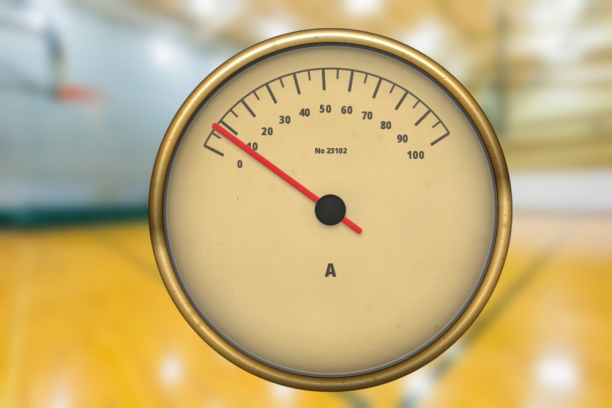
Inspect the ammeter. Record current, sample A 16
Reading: A 7.5
